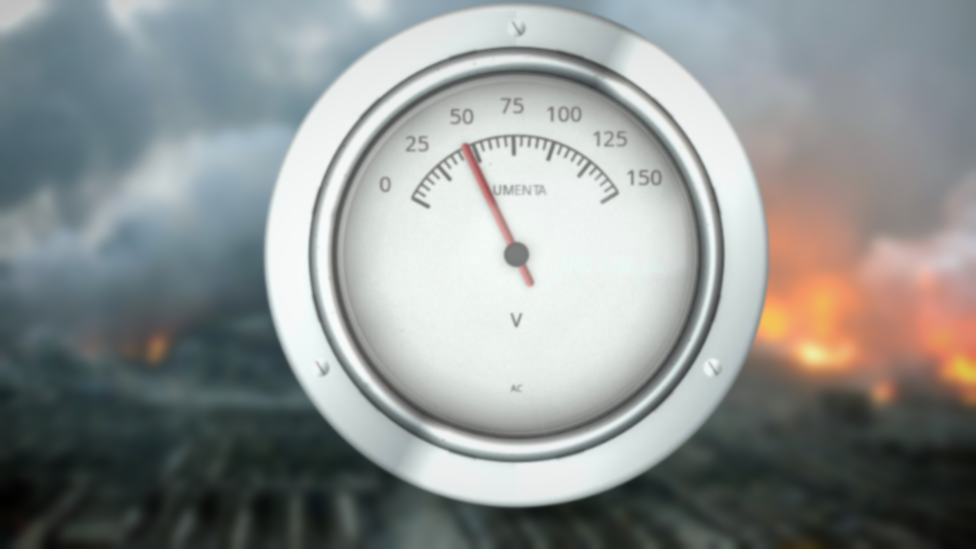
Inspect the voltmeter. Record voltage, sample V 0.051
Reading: V 45
